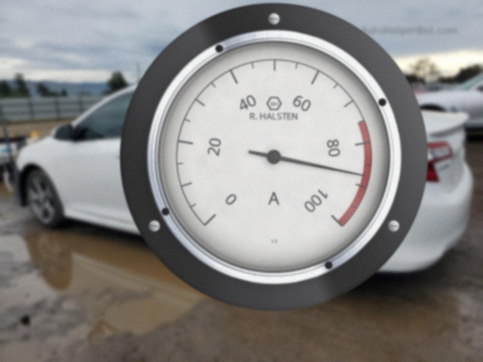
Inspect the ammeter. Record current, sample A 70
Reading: A 87.5
